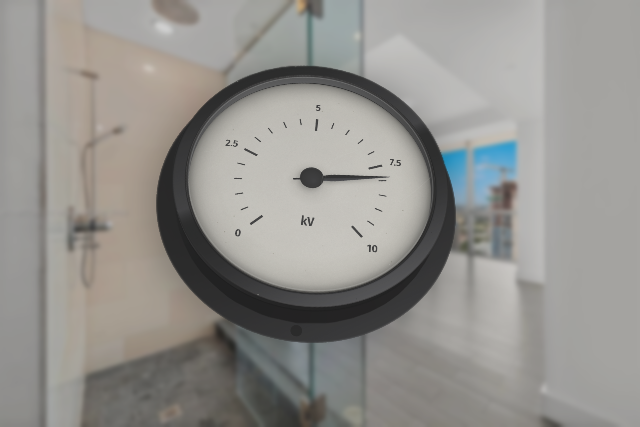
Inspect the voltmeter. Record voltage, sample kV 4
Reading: kV 8
